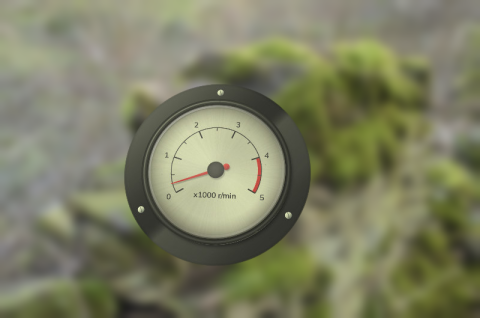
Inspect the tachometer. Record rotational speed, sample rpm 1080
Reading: rpm 250
